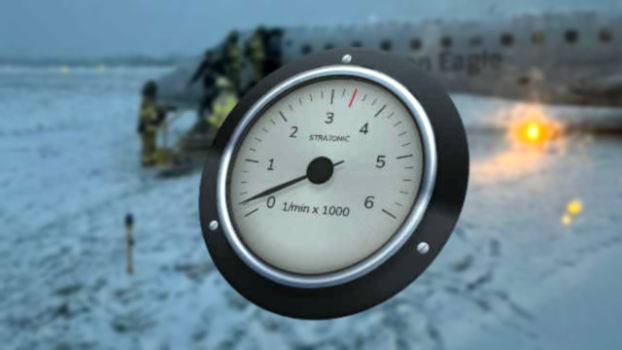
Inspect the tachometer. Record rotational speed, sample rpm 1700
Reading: rpm 200
